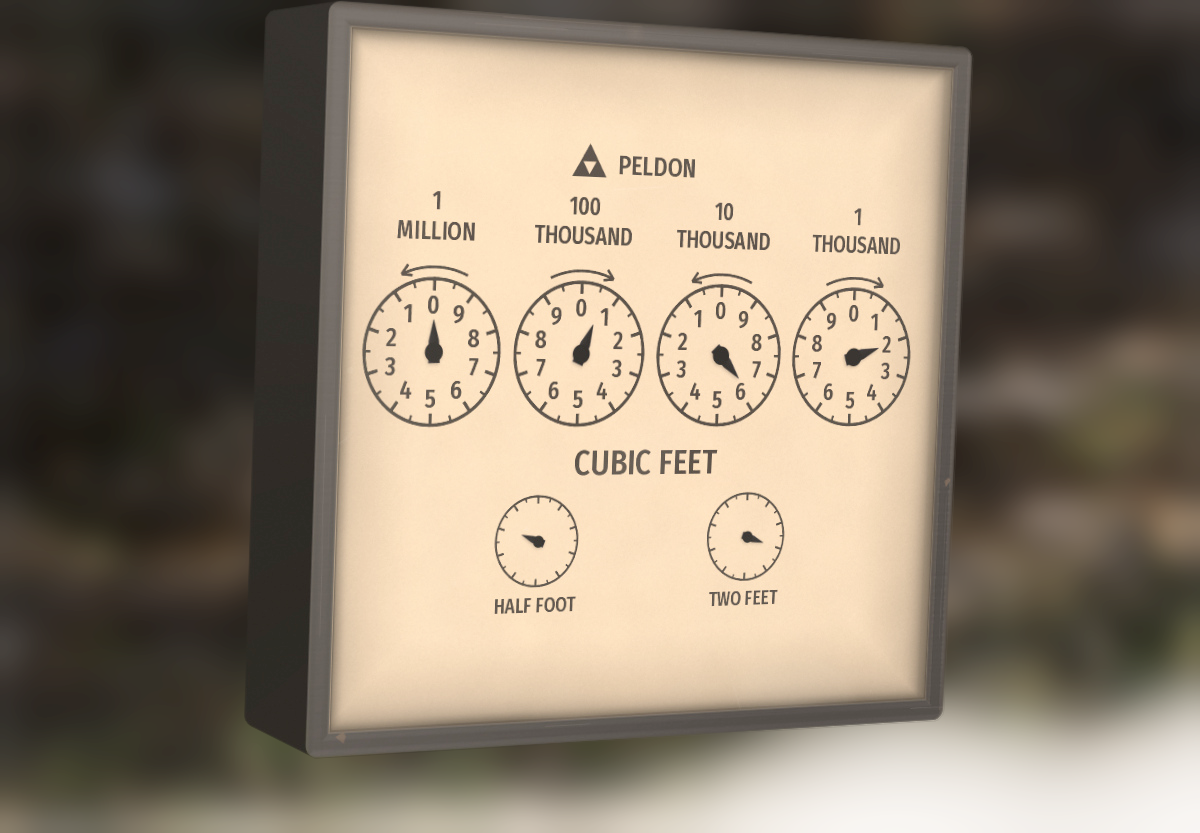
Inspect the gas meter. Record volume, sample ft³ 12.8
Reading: ft³ 6200
